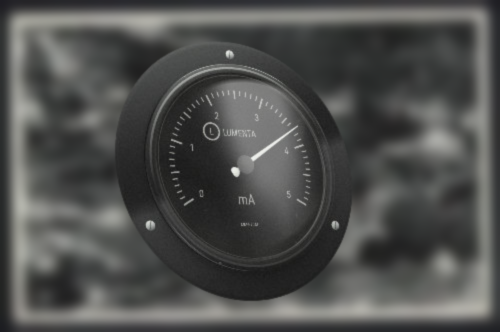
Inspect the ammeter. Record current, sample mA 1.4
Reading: mA 3.7
